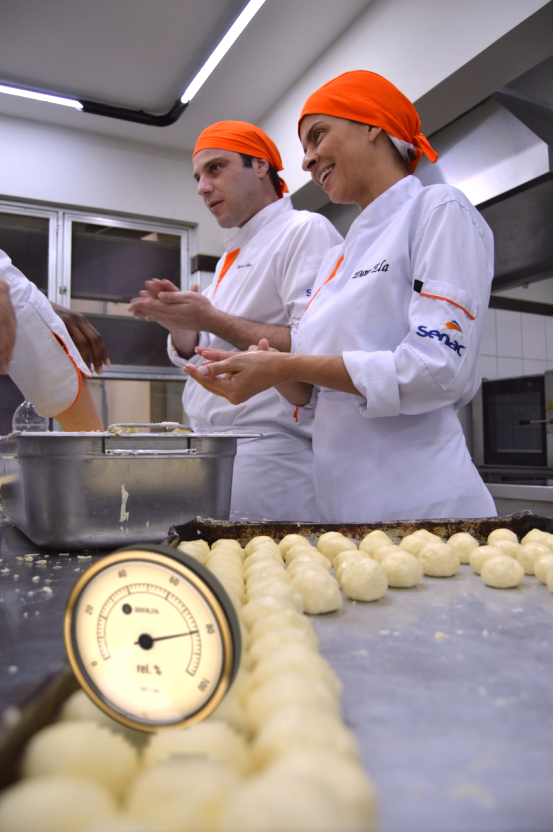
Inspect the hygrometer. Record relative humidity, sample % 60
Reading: % 80
